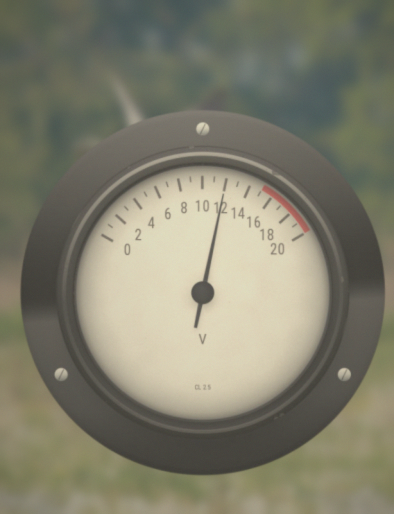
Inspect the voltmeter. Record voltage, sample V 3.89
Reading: V 12
